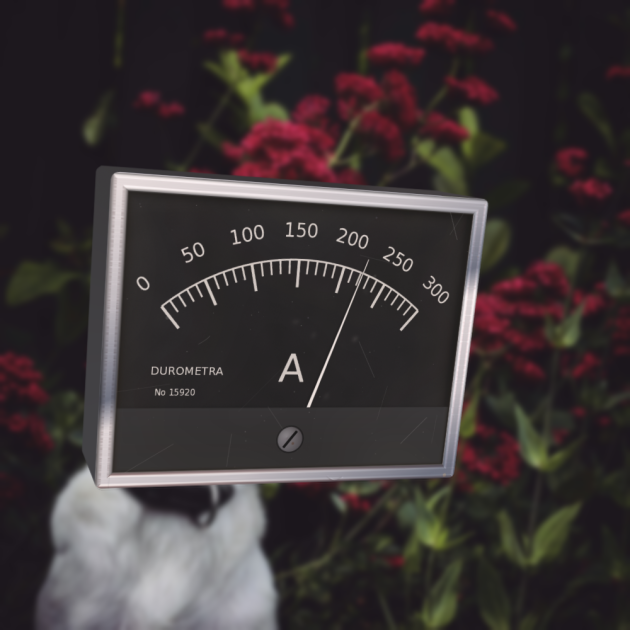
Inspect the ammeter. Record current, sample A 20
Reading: A 220
